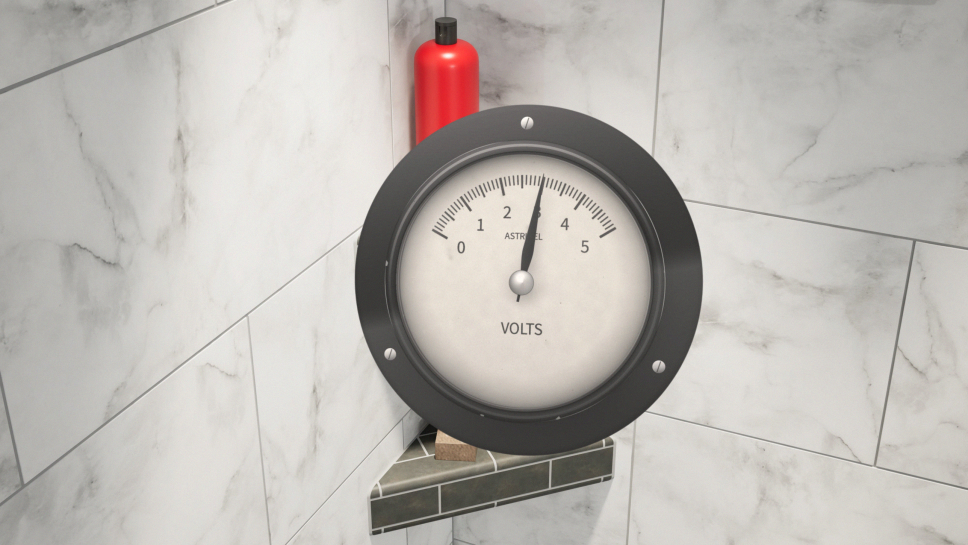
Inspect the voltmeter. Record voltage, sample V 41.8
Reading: V 3
